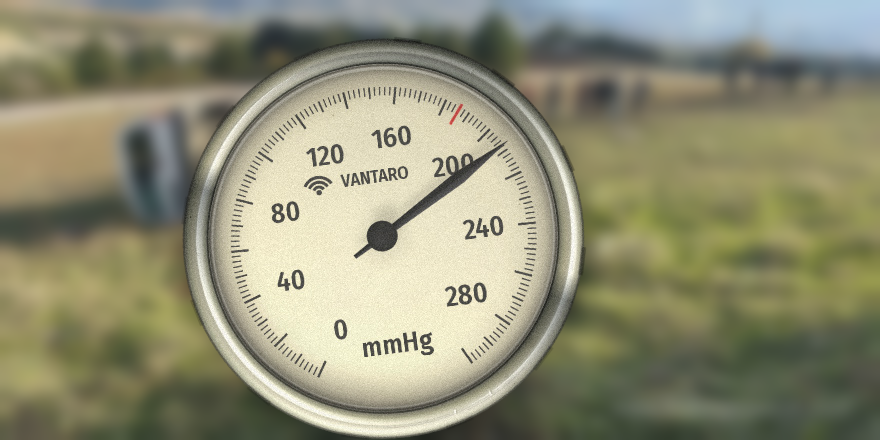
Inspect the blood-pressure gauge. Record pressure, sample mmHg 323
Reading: mmHg 208
